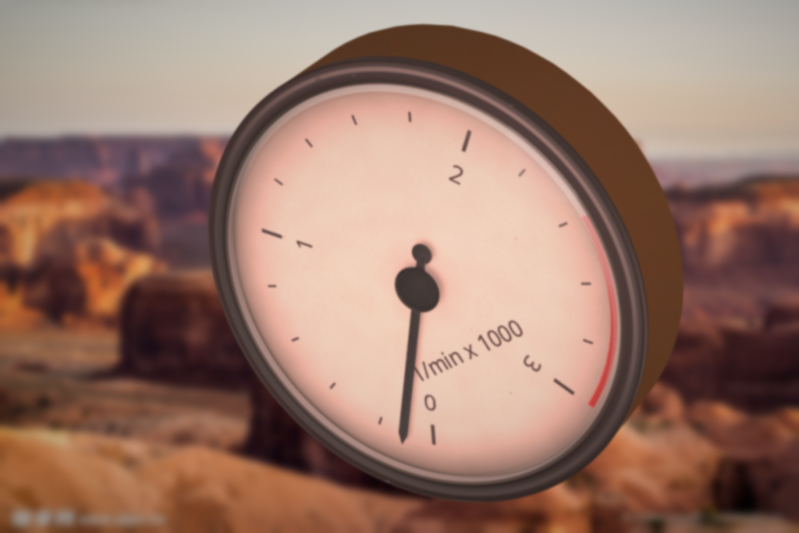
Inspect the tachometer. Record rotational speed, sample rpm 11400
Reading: rpm 100
